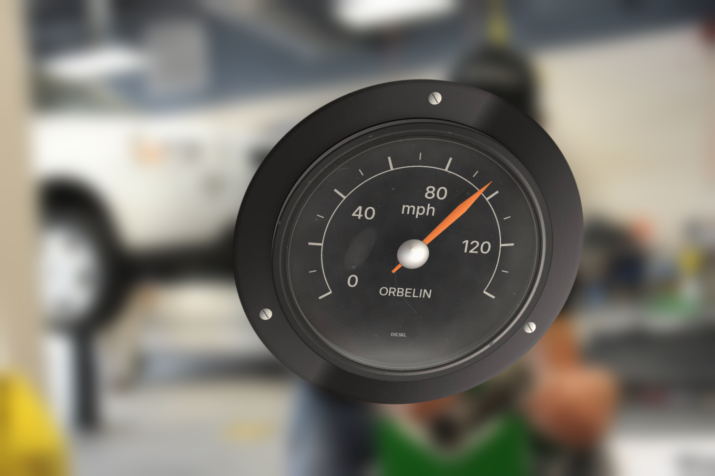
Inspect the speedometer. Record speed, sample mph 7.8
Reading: mph 95
